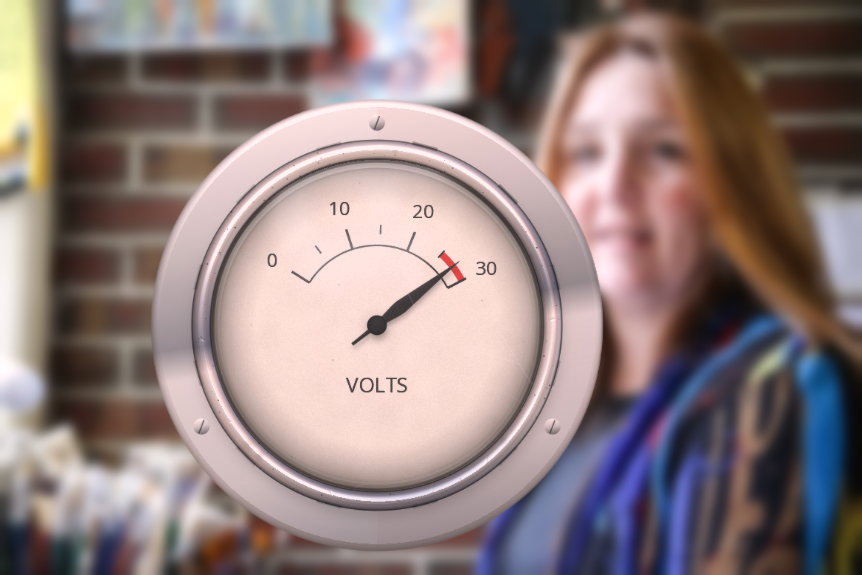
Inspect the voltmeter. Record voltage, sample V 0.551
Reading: V 27.5
